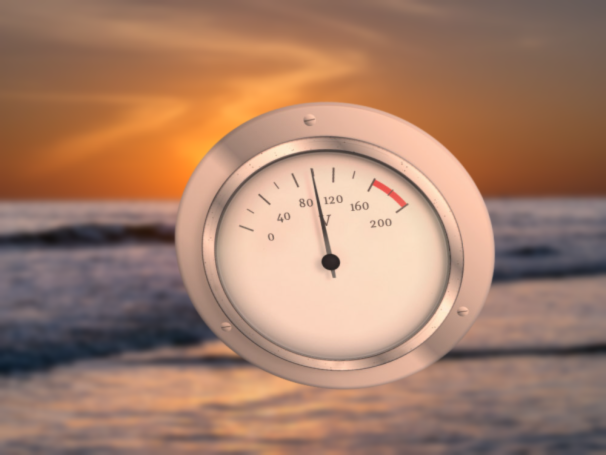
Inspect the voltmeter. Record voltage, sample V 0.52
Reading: V 100
